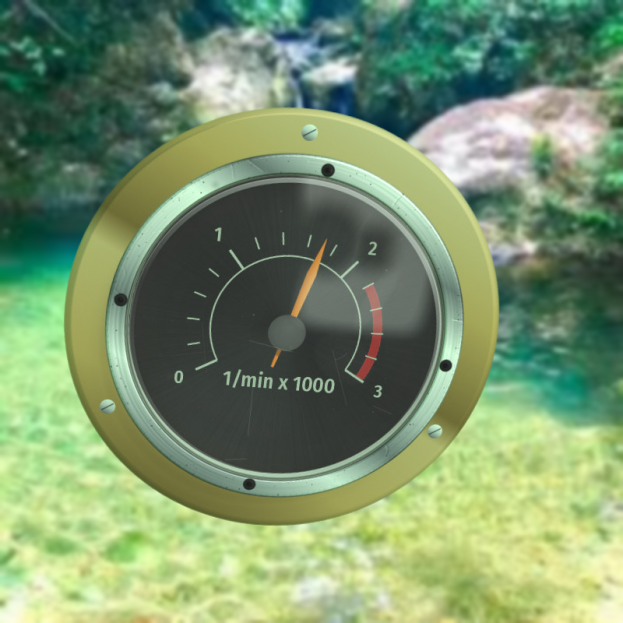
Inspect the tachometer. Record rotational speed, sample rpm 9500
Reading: rpm 1700
